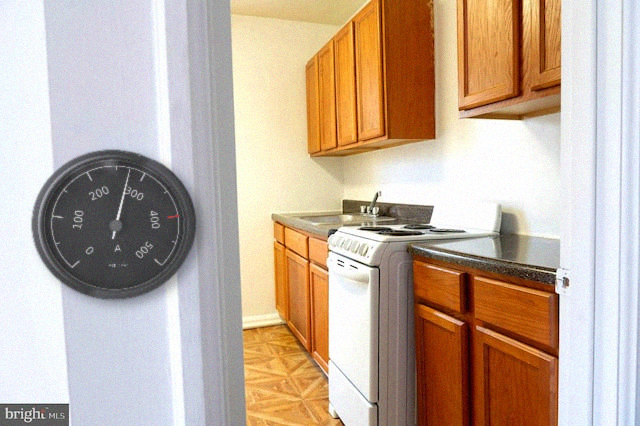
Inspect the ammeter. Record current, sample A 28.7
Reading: A 275
